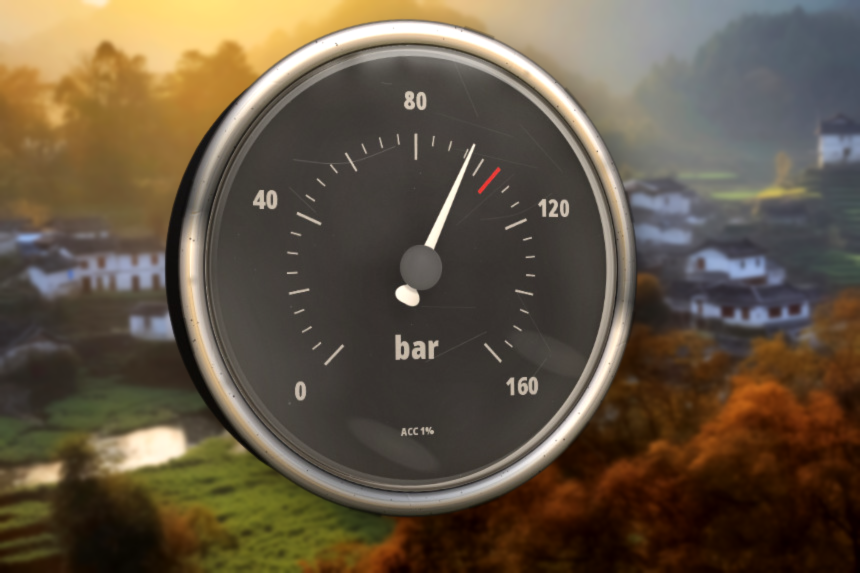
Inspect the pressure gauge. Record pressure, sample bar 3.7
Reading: bar 95
